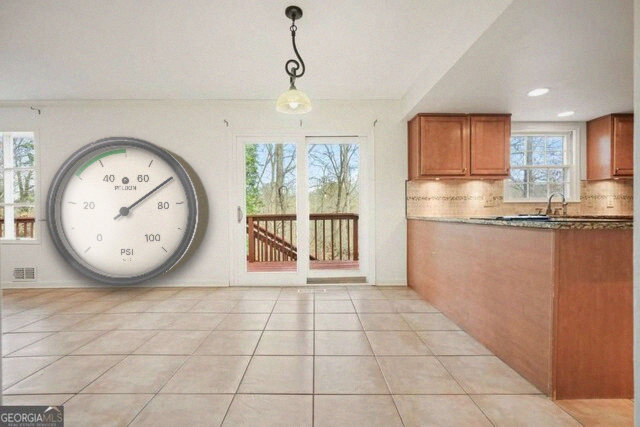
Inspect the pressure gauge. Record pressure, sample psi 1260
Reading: psi 70
